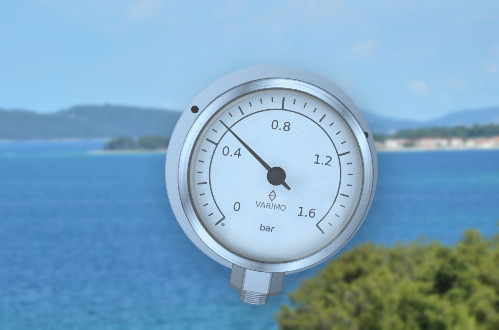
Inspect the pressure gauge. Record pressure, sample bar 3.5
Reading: bar 0.5
